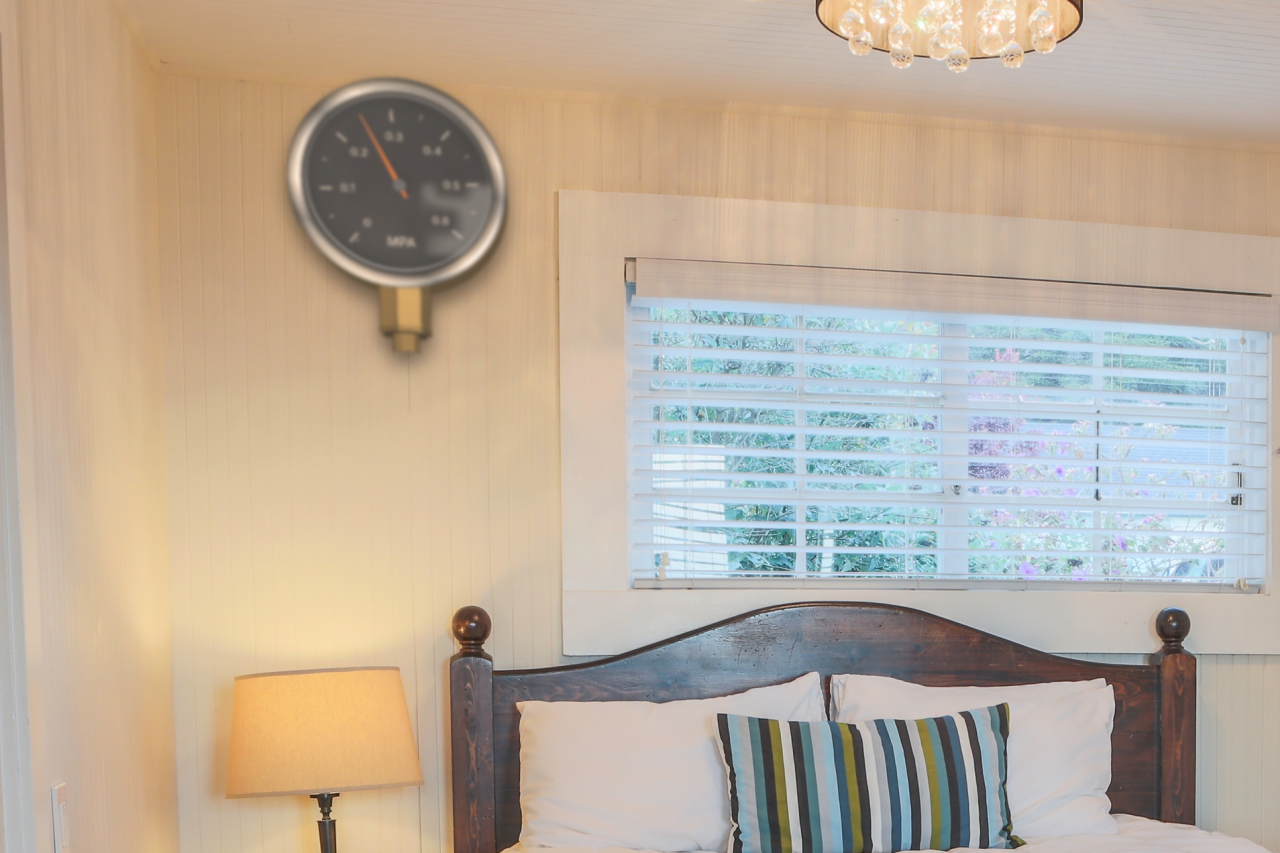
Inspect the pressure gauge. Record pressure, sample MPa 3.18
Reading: MPa 0.25
